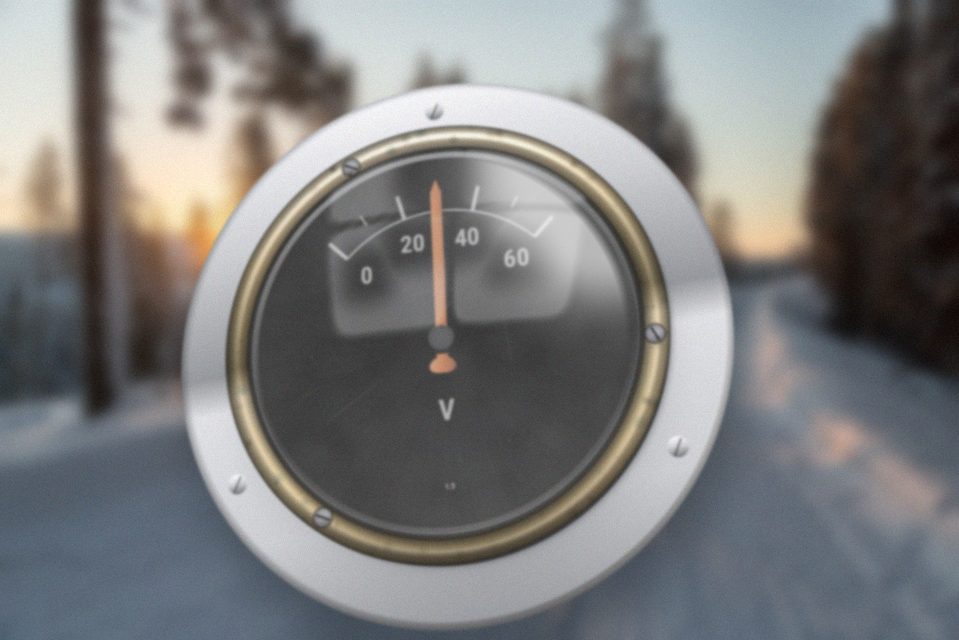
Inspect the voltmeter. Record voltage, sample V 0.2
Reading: V 30
